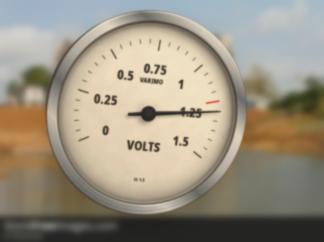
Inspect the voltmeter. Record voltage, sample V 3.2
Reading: V 1.25
